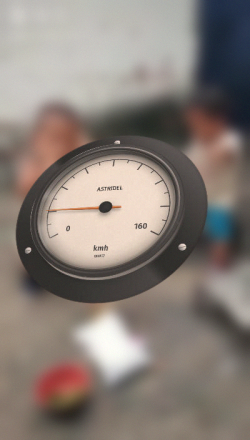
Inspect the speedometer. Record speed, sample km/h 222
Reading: km/h 20
